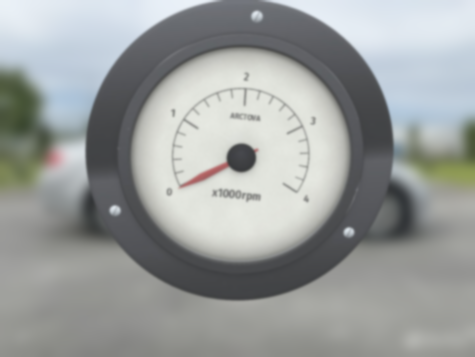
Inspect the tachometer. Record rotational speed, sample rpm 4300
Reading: rpm 0
